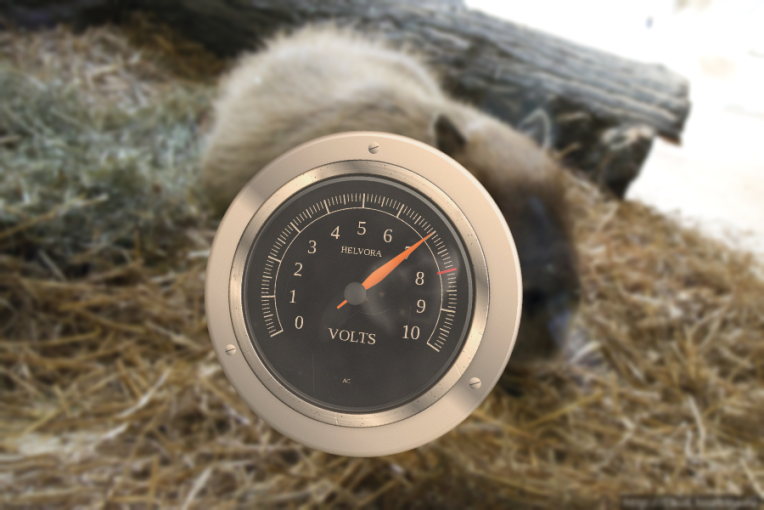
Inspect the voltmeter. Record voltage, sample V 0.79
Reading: V 7
